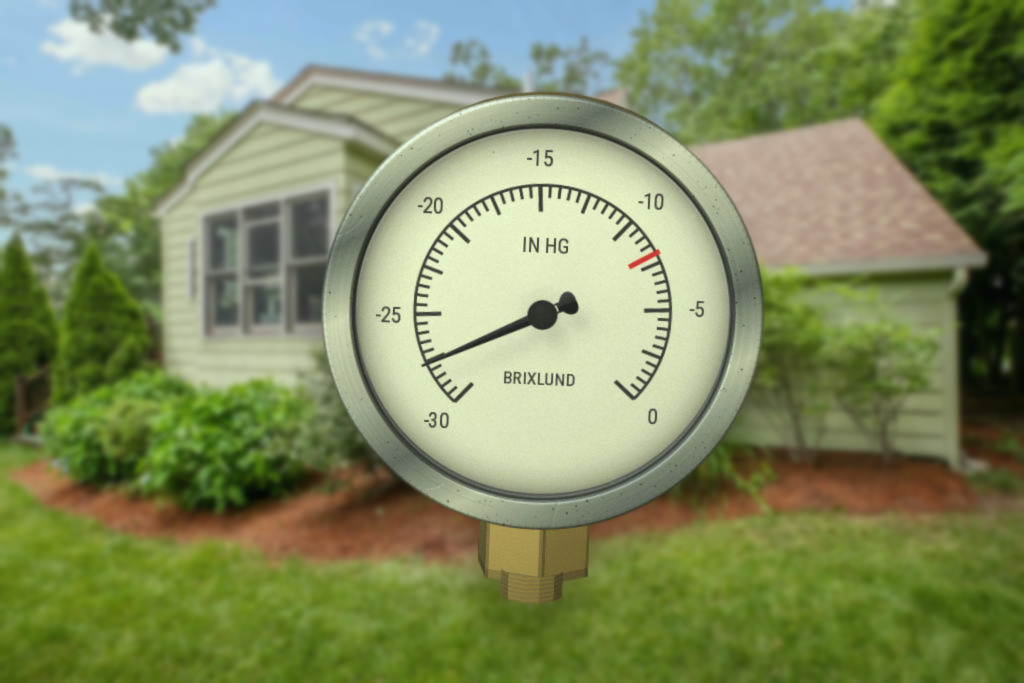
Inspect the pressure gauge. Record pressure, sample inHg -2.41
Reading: inHg -27.5
